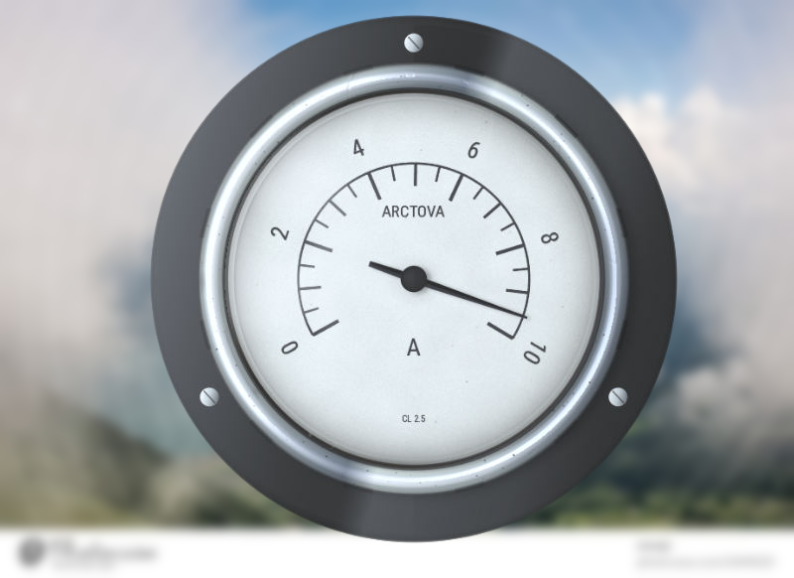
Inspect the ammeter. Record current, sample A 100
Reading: A 9.5
